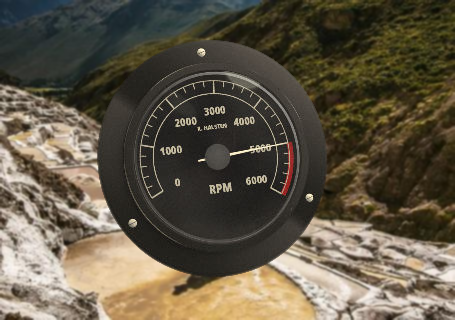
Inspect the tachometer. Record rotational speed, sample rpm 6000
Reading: rpm 5000
